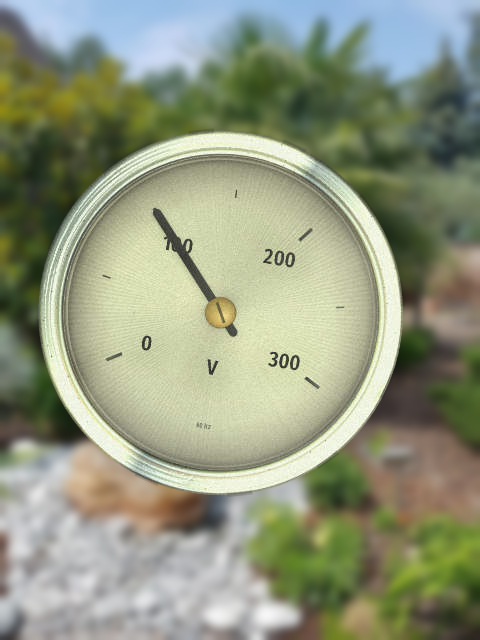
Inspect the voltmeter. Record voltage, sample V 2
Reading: V 100
